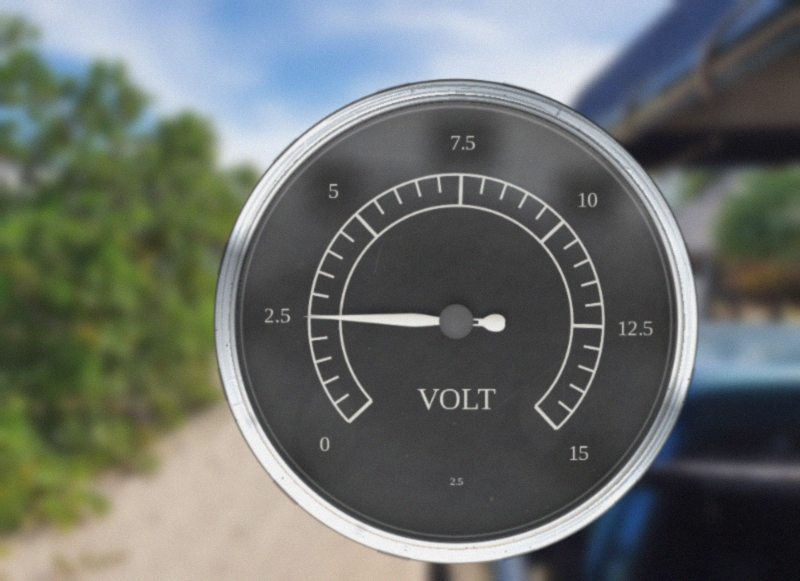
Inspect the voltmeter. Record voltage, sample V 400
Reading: V 2.5
